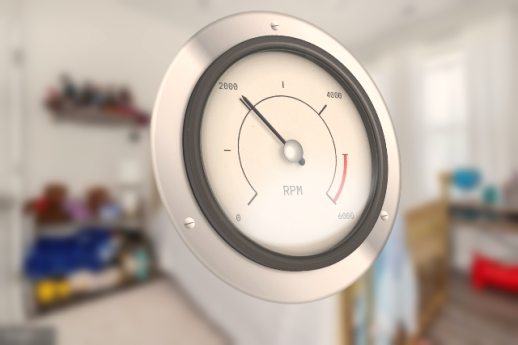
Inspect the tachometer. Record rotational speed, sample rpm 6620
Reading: rpm 2000
